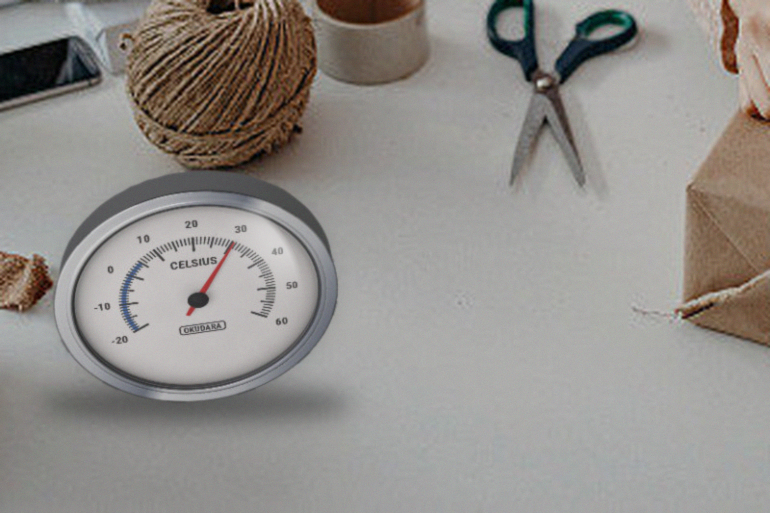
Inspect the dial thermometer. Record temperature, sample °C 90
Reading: °C 30
